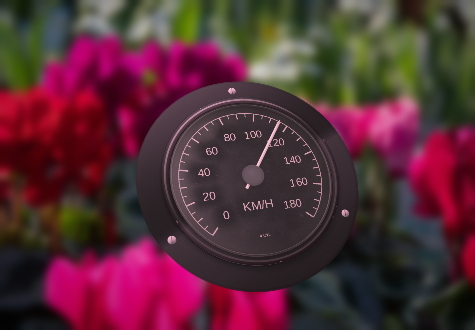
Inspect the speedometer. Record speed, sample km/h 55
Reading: km/h 115
